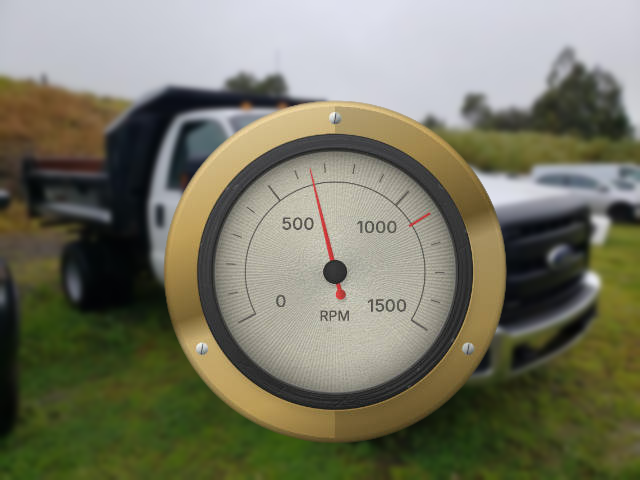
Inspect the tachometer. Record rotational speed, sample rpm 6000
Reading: rpm 650
